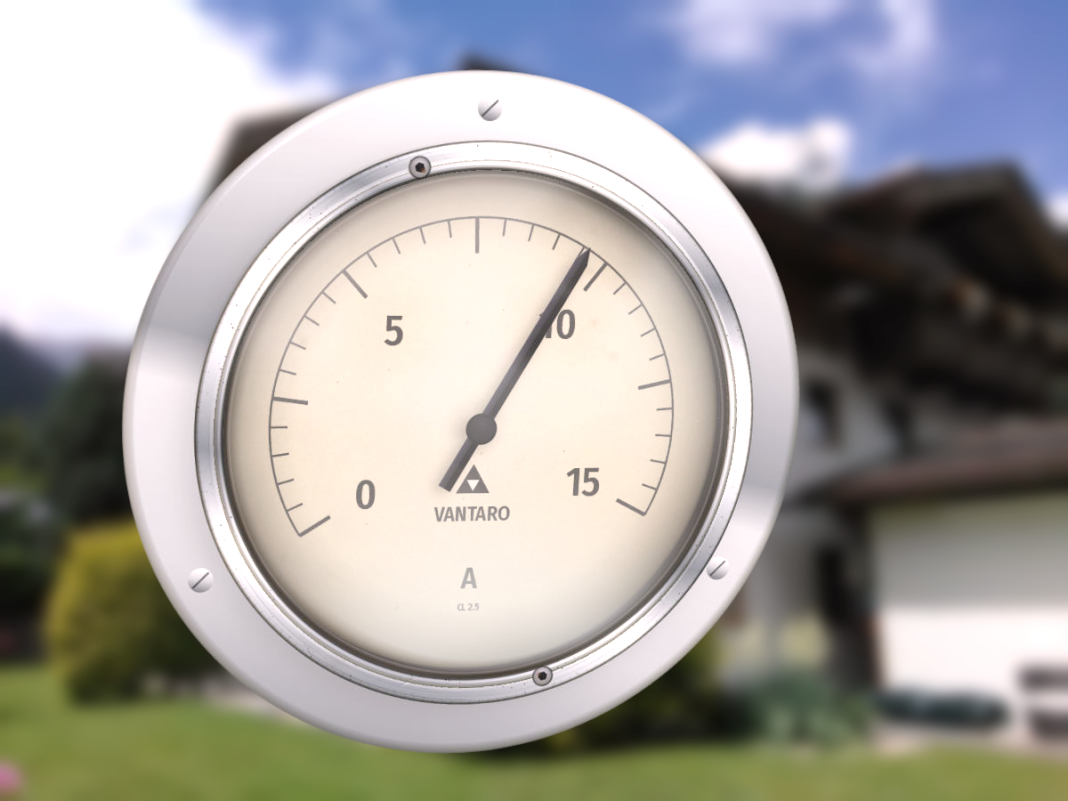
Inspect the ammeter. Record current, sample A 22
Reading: A 9.5
